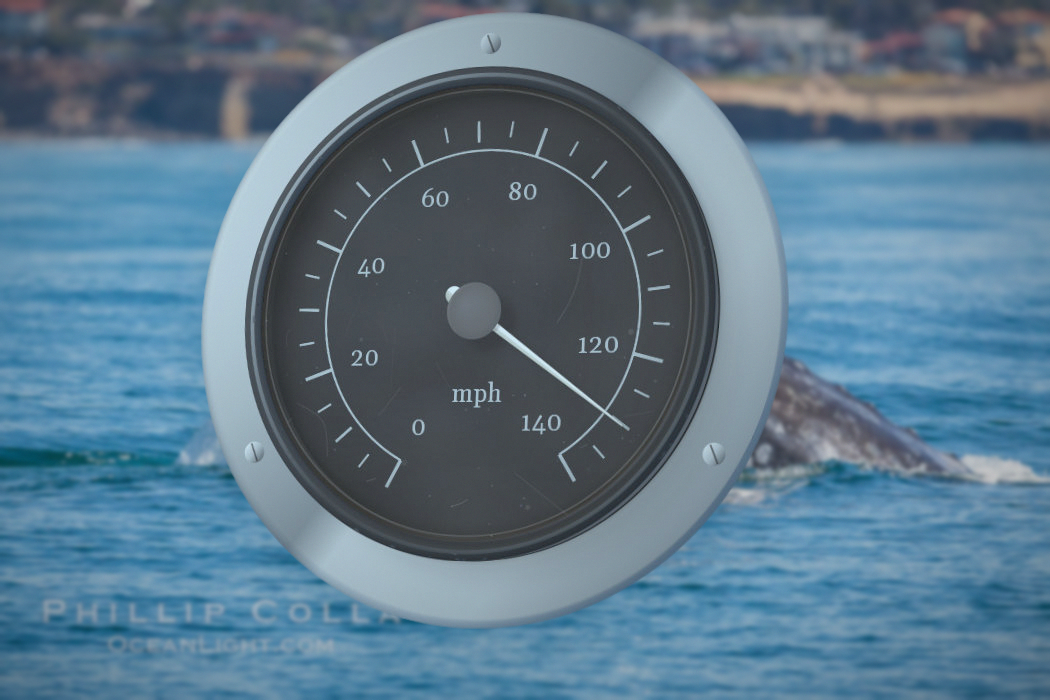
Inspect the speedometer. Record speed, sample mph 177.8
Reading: mph 130
